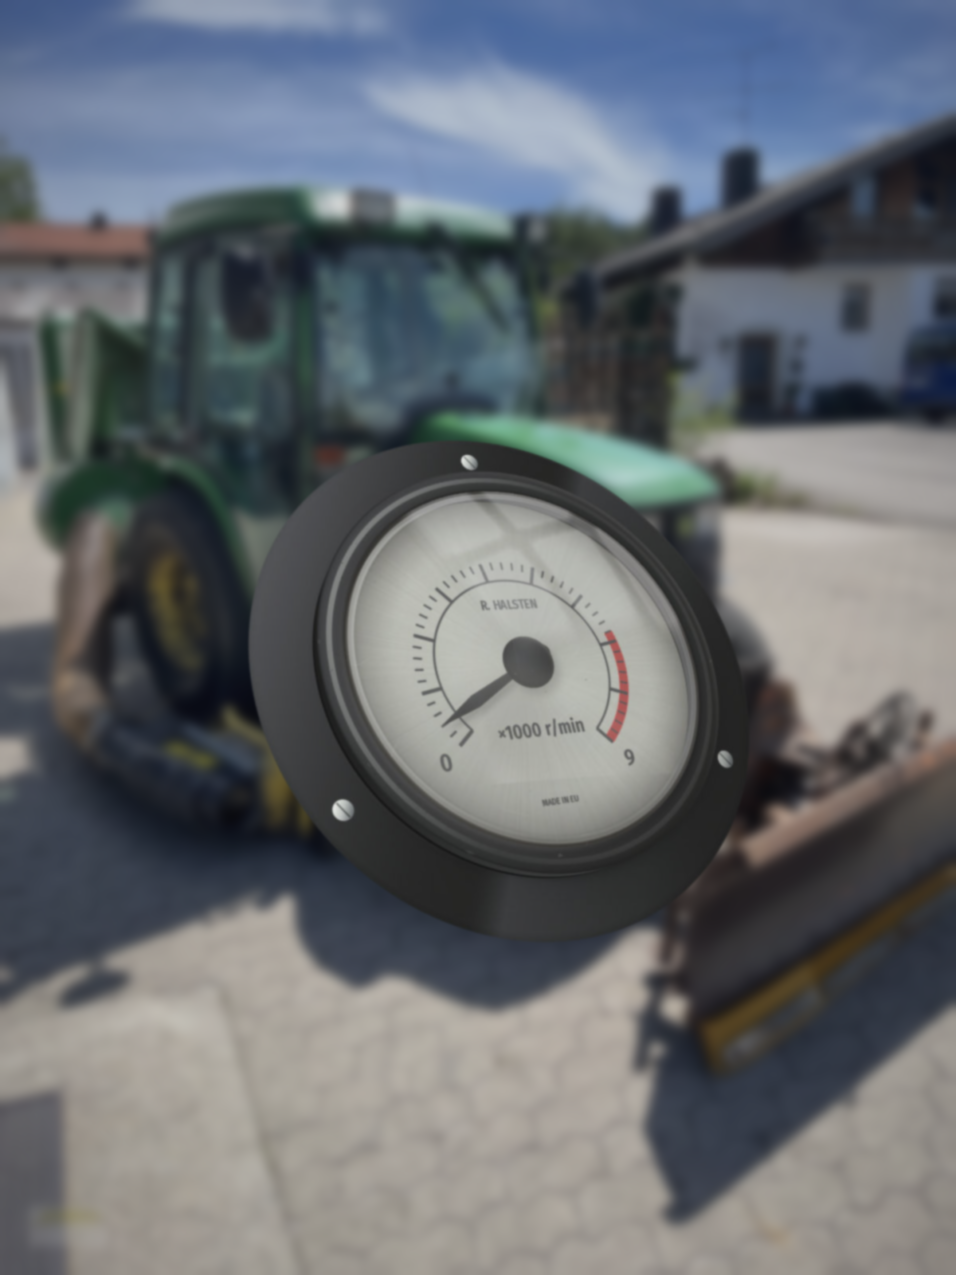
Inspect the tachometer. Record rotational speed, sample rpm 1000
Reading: rpm 400
